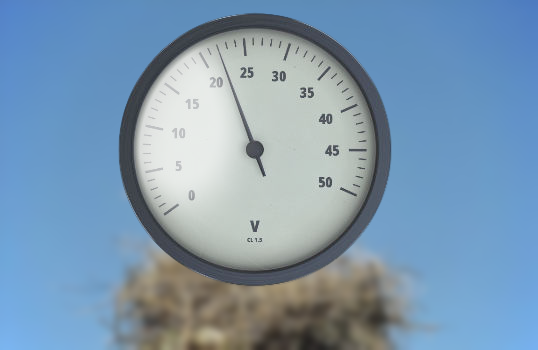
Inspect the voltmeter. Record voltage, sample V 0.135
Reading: V 22
